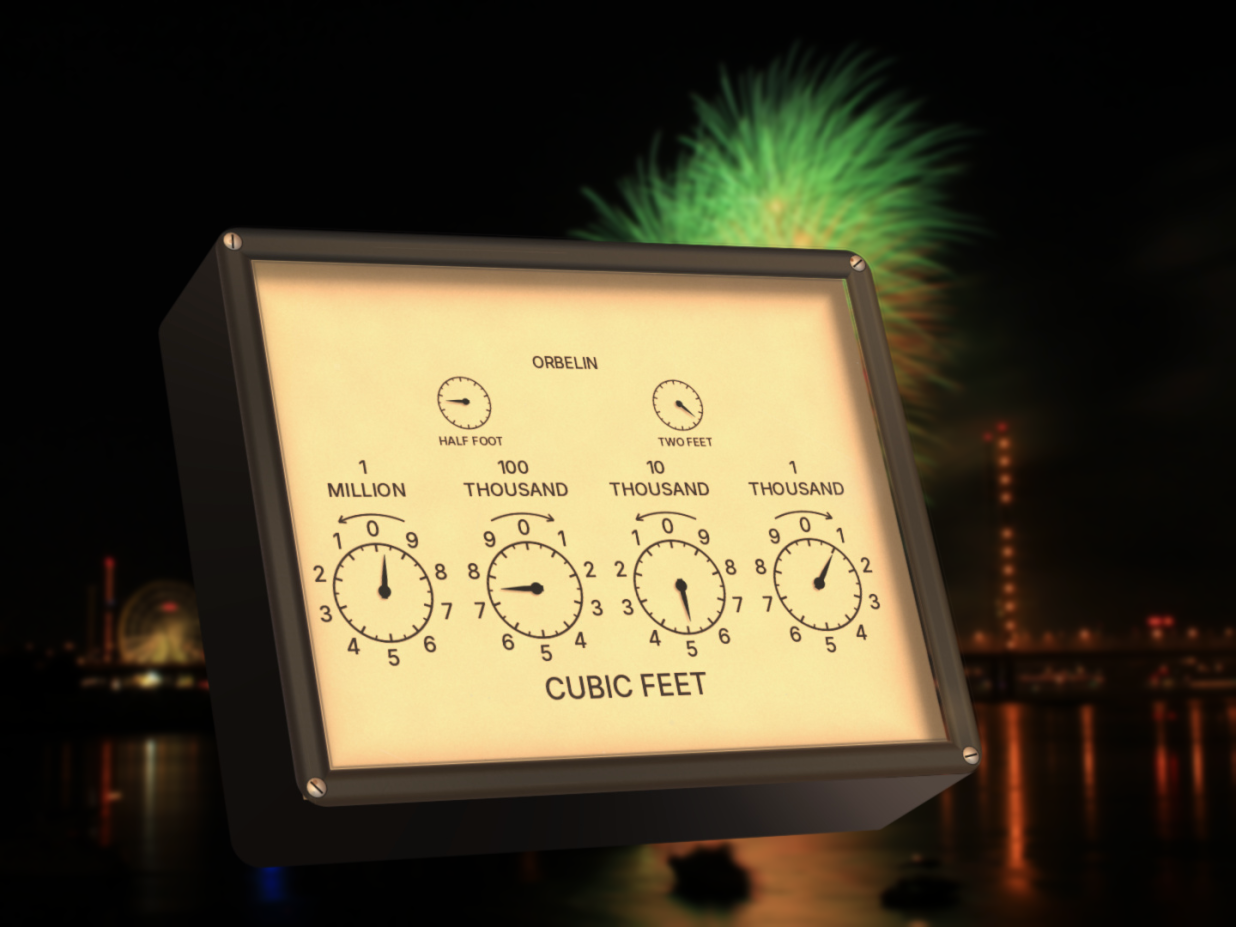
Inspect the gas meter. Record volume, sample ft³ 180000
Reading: ft³ 975100
